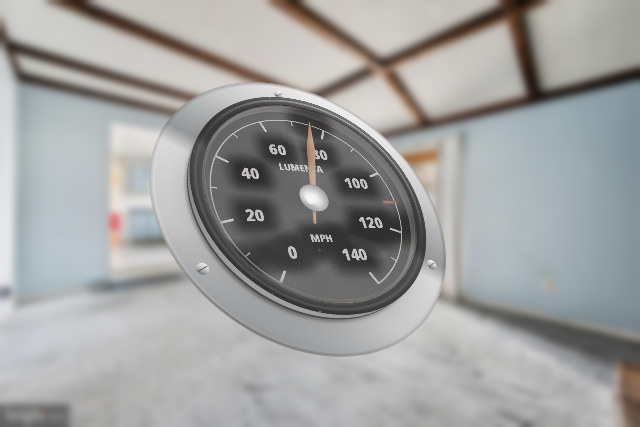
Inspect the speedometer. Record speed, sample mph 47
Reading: mph 75
